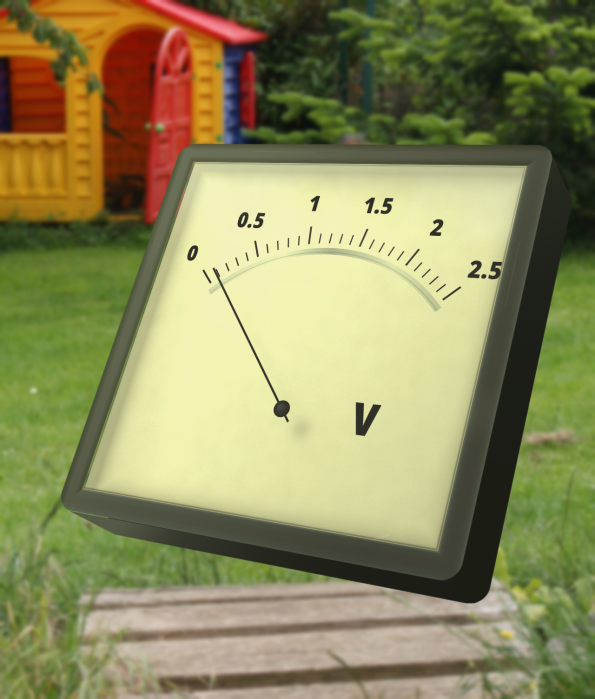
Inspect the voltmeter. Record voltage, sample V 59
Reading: V 0.1
